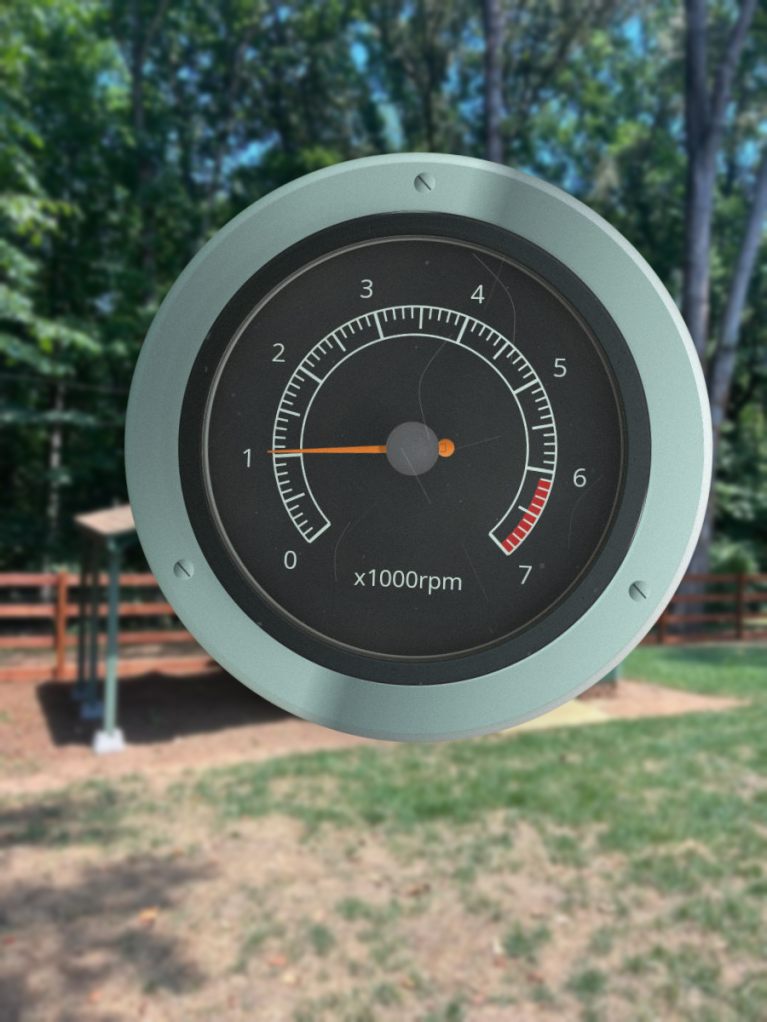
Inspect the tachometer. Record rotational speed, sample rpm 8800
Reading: rpm 1050
